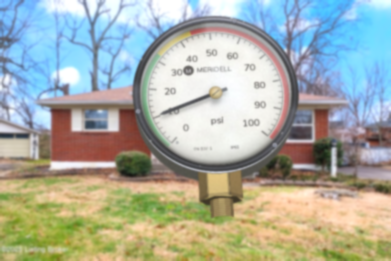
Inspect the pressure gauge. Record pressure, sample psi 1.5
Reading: psi 10
